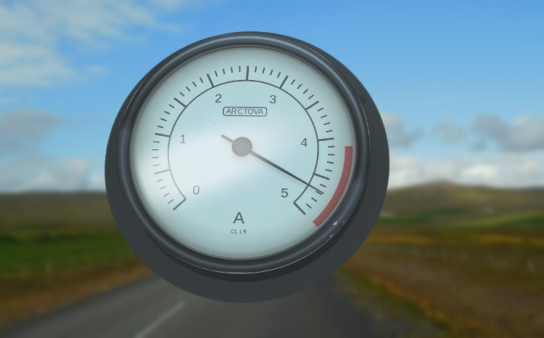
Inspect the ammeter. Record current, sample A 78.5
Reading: A 4.7
